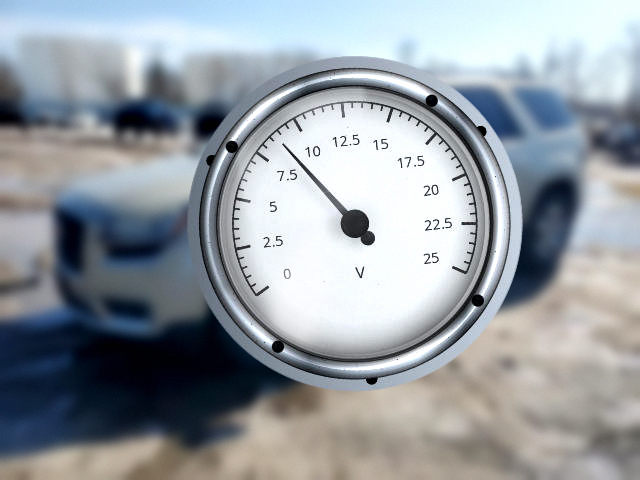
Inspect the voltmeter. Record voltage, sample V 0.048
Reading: V 8.75
